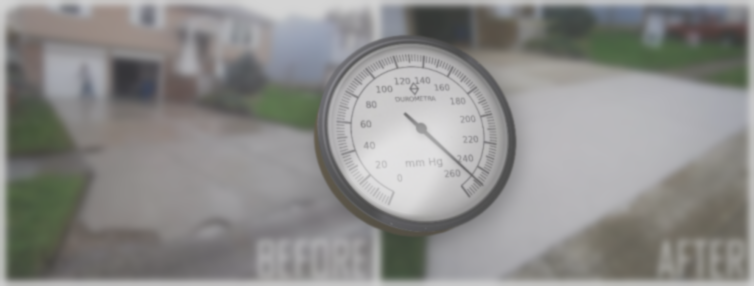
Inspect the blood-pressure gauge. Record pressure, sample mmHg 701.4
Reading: mmHg 250
